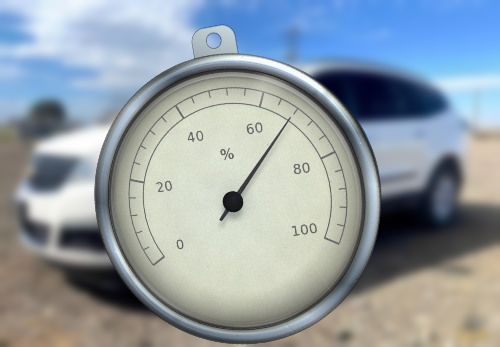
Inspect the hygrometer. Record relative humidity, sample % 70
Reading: % 68
